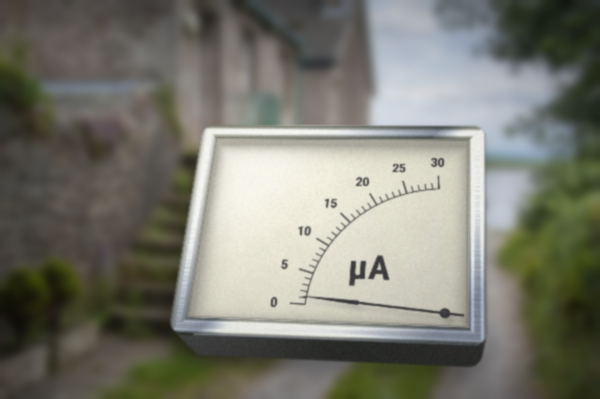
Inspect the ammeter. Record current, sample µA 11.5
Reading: µA 1
